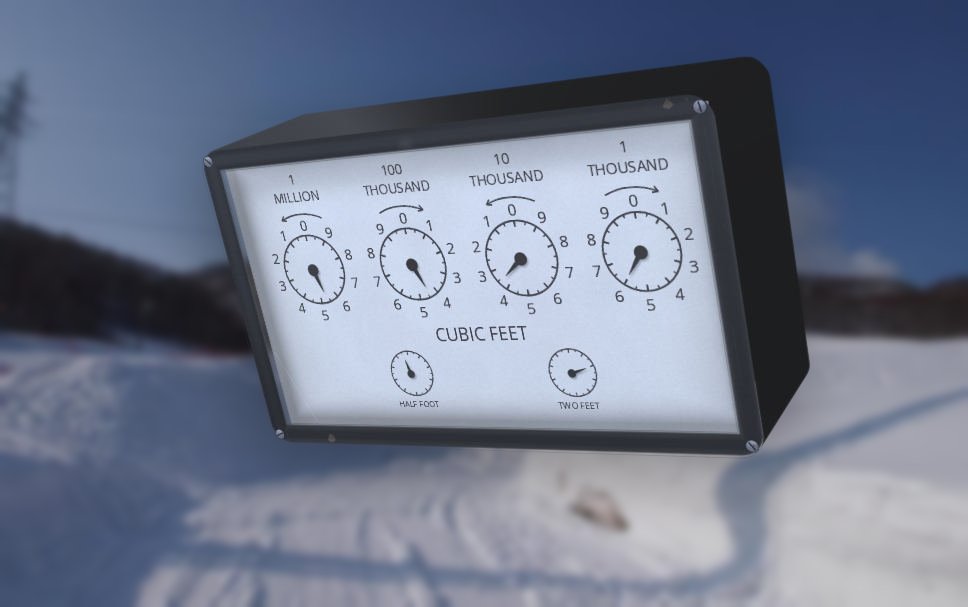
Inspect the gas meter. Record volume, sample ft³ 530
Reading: ft³ 543600
